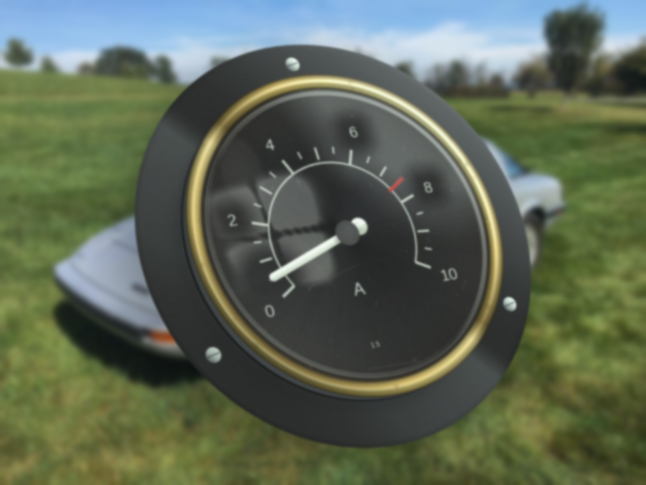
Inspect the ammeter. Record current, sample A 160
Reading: A 0.5
